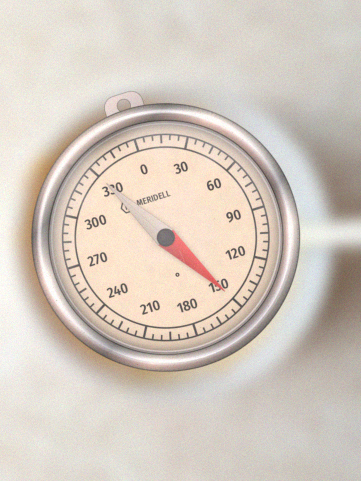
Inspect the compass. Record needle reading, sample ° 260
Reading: ° 150
